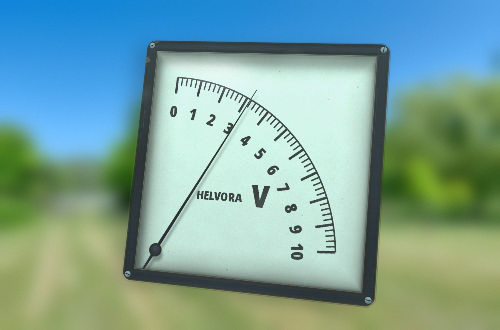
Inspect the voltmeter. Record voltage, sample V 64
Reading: V 3.2
